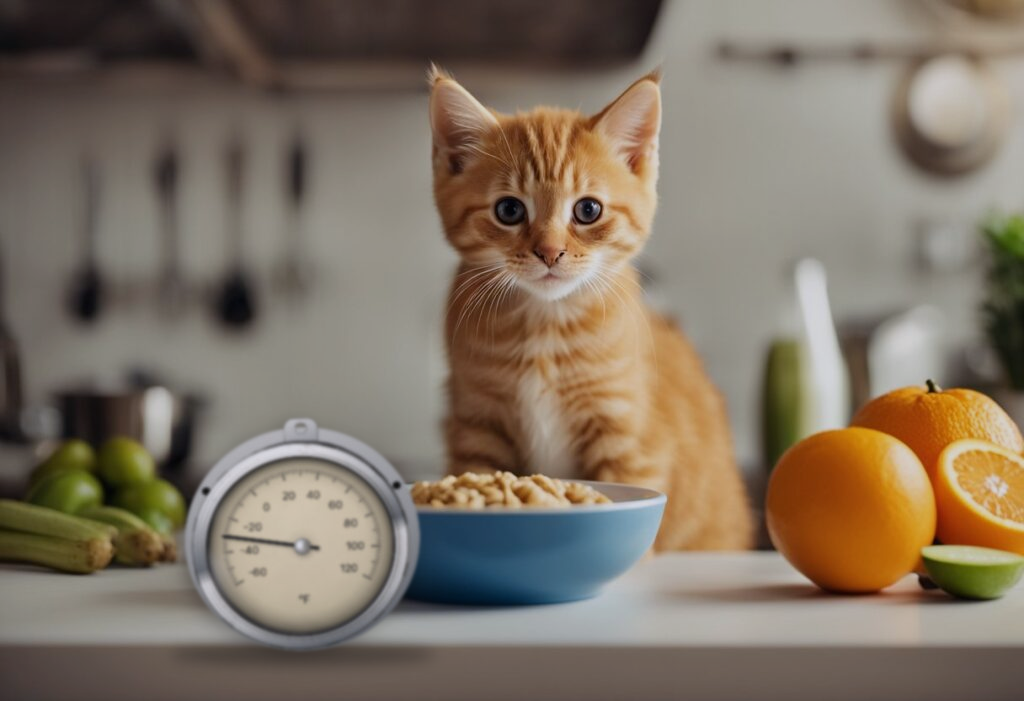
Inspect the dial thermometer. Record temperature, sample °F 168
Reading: °F -30
